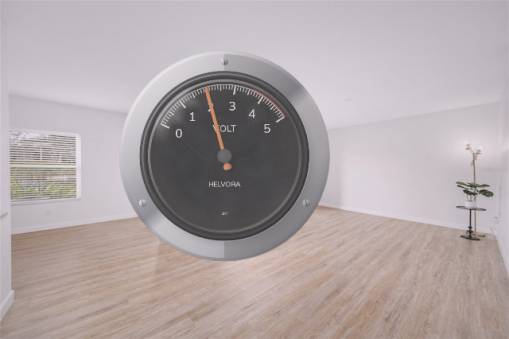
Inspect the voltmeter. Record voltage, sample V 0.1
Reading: V 2
